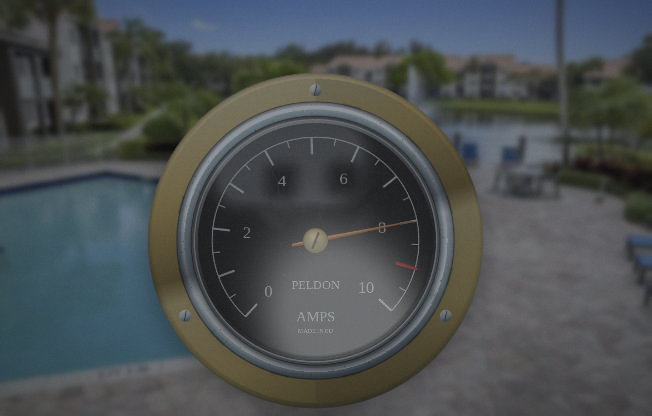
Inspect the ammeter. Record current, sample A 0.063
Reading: A 8
